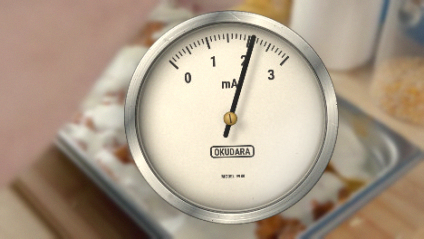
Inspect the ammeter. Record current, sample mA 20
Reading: mA 2.1
